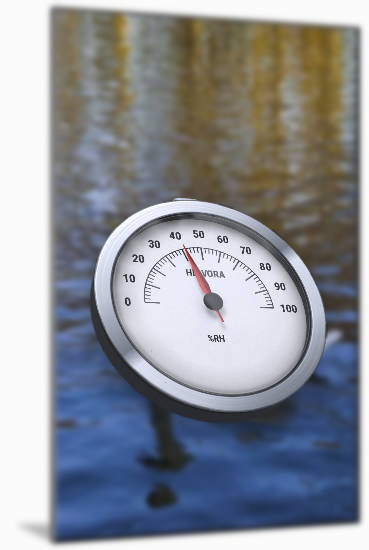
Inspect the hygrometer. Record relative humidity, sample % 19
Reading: % 40
